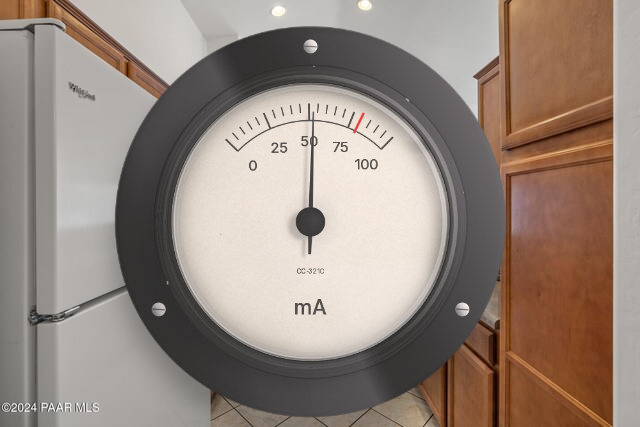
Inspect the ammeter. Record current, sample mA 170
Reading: mA 52.5
